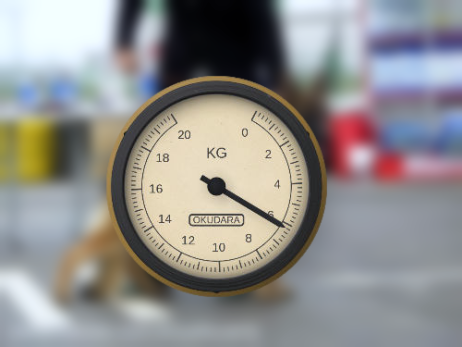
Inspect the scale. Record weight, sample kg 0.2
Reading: kg 6.2
